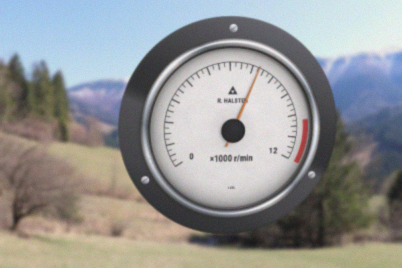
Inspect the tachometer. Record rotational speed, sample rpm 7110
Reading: rpm 7250
